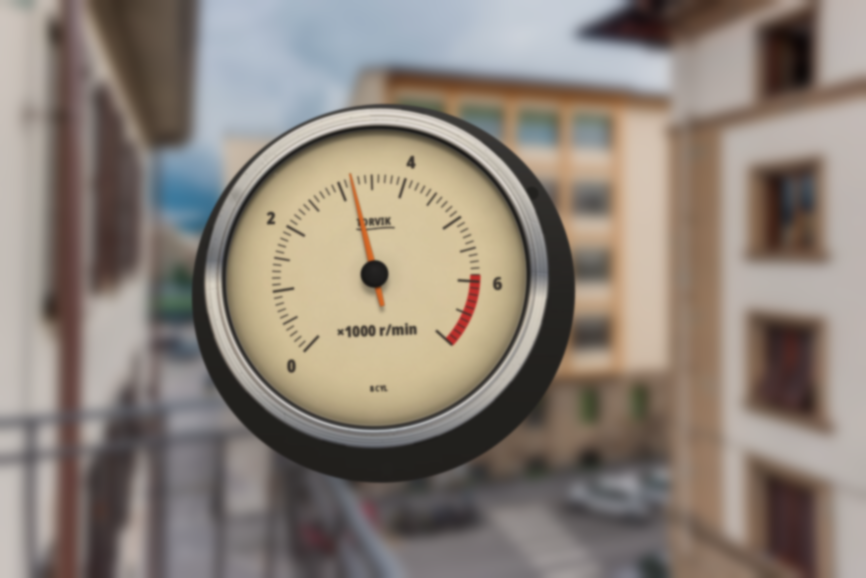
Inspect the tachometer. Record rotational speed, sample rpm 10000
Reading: rpm 3200
